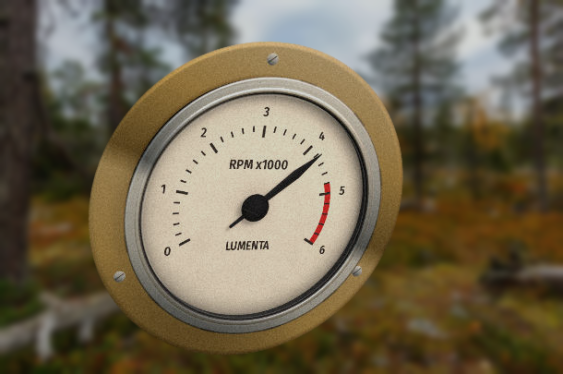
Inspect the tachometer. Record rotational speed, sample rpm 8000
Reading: rpm 4200
